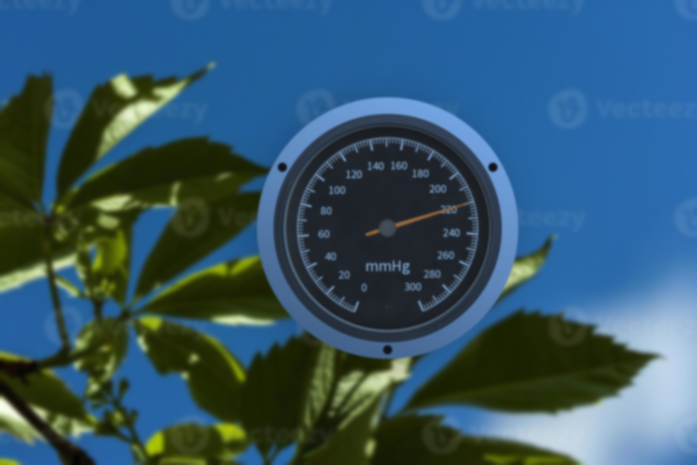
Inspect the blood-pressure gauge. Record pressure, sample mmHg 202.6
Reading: mmHg 220
